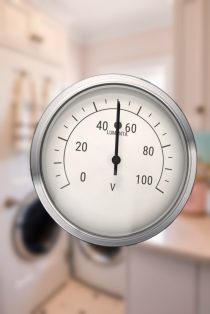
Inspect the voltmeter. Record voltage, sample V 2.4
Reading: V 50
